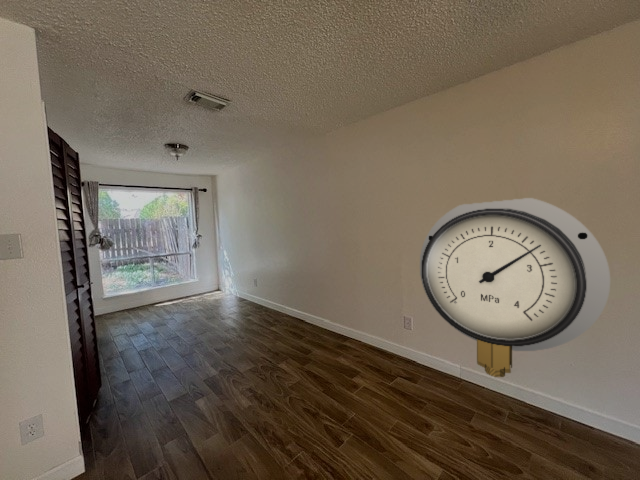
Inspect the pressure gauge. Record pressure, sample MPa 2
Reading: MPa 2.7
